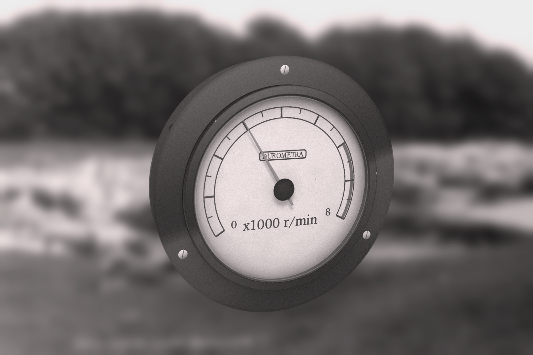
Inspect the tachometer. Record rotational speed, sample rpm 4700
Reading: rpm 3000
